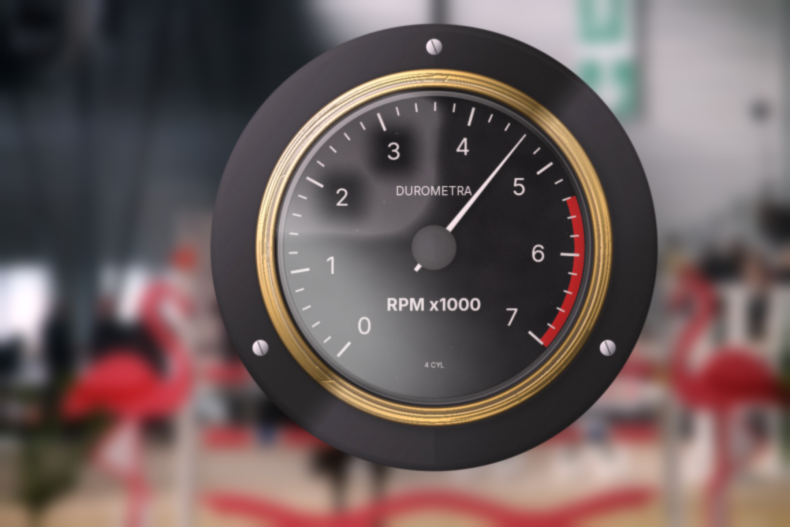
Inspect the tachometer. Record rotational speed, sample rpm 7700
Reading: rpm 4600
